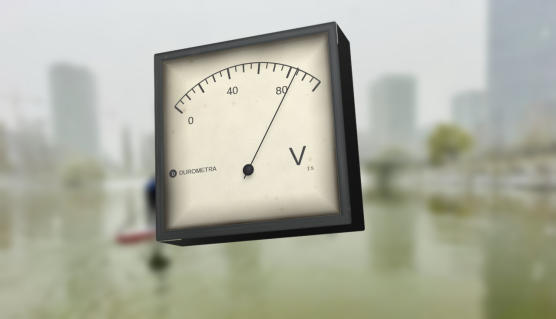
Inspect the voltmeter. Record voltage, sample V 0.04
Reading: V 85
